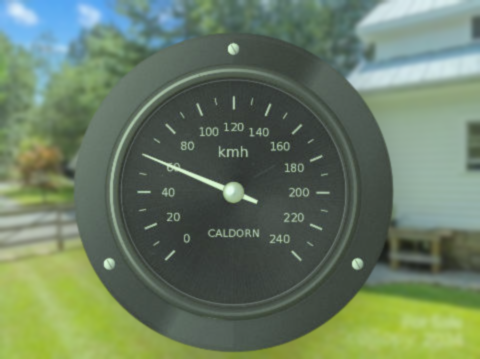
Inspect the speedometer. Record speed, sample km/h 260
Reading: km/h 60
